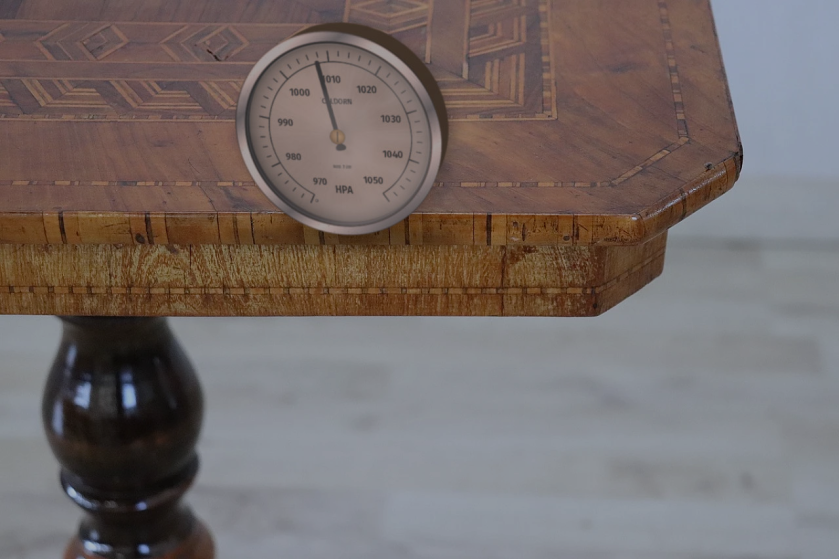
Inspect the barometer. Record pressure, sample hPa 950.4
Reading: hPa 1008
